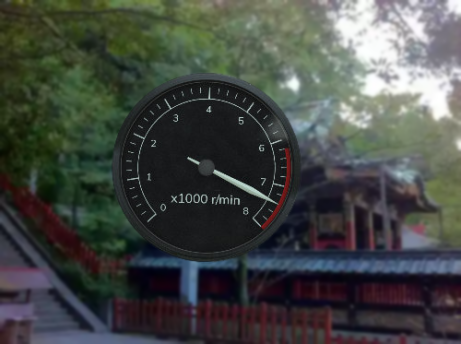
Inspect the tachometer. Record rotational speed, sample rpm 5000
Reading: rpm 7400
